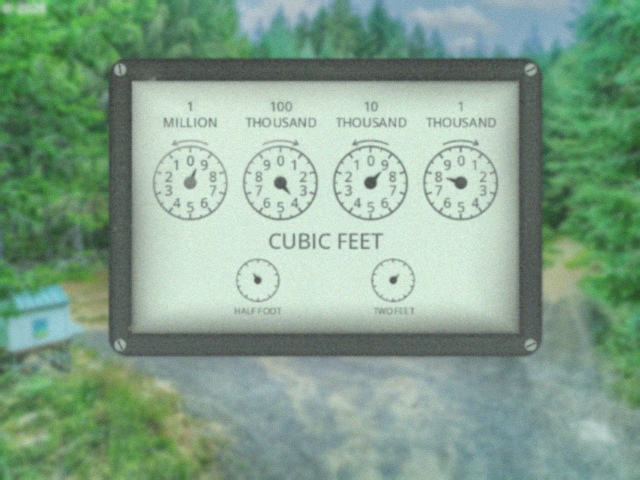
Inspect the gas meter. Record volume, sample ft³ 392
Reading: ft³ 938800
